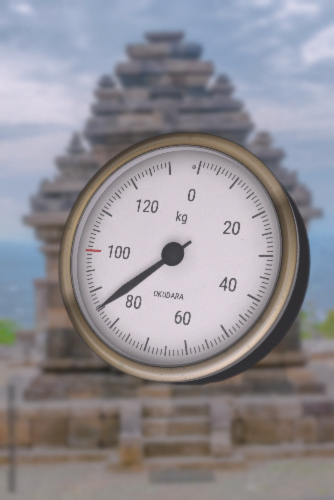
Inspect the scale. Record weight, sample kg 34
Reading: kg 85
